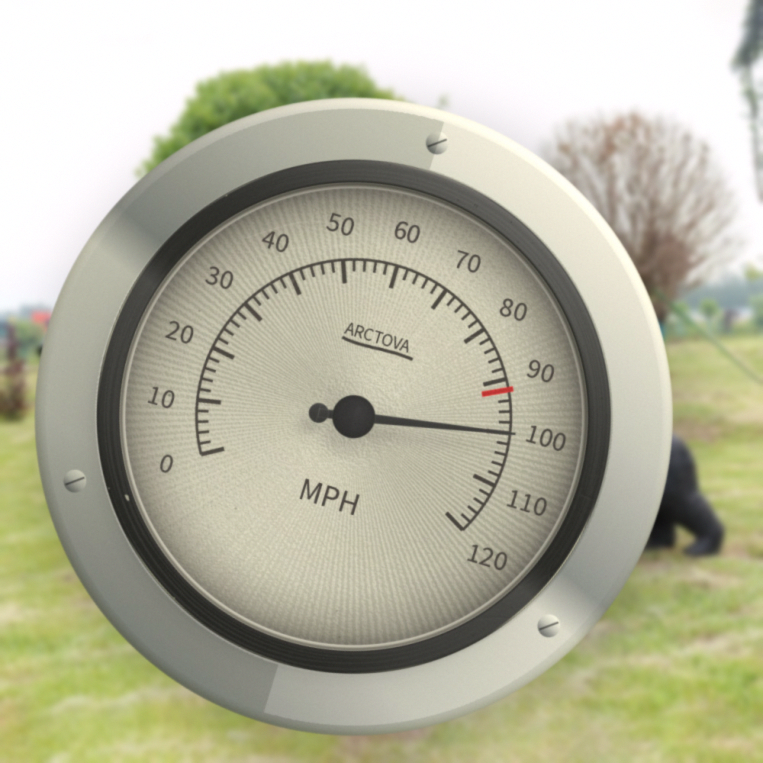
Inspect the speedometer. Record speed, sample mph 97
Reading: mph 100
